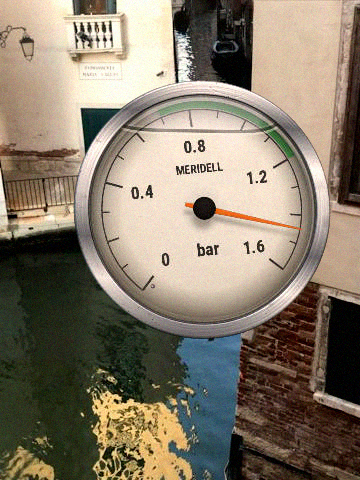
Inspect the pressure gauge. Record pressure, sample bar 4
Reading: bar 1.45
